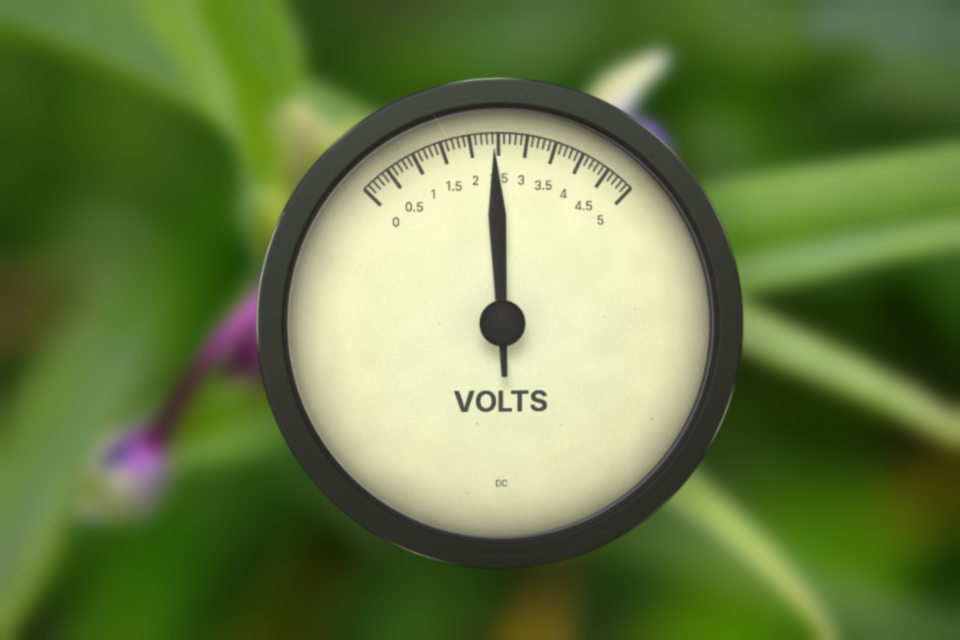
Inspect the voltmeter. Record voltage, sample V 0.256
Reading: V 2.4
